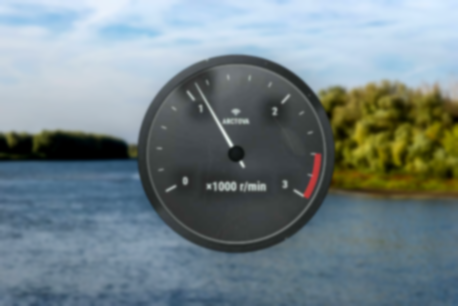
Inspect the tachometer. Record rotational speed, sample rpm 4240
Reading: rpm 1100
